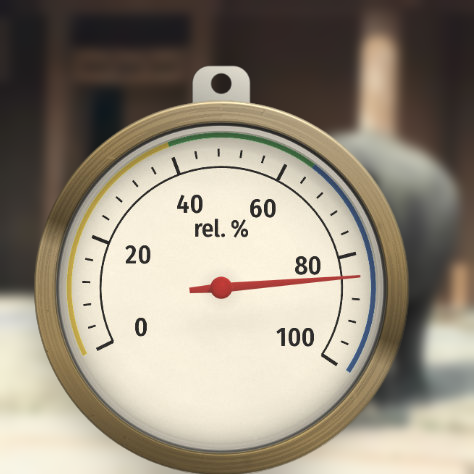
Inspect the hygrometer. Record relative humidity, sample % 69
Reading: % 84
